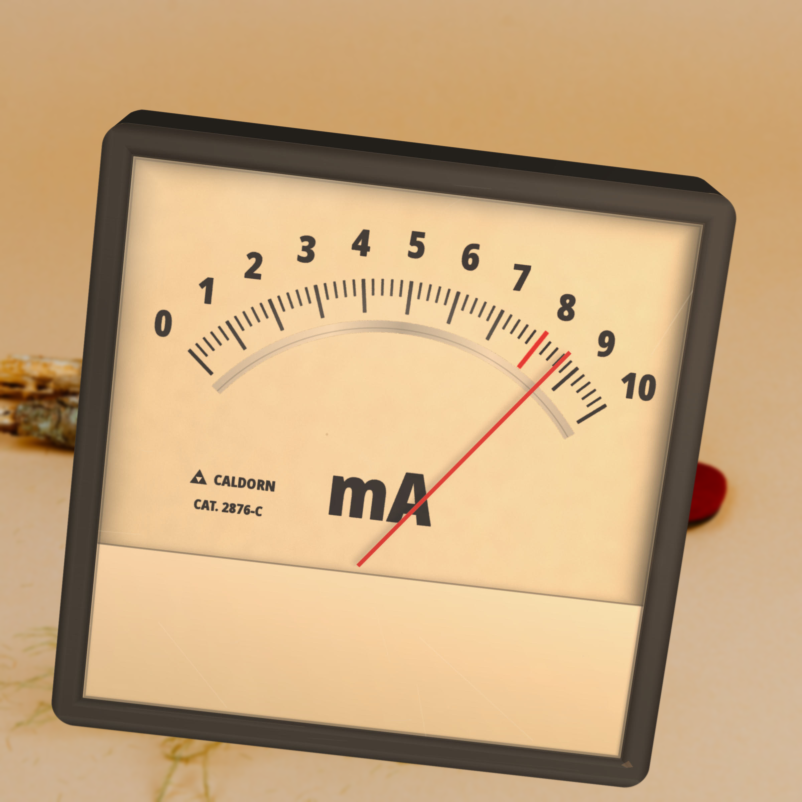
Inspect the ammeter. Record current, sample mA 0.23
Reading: mA 8.6
